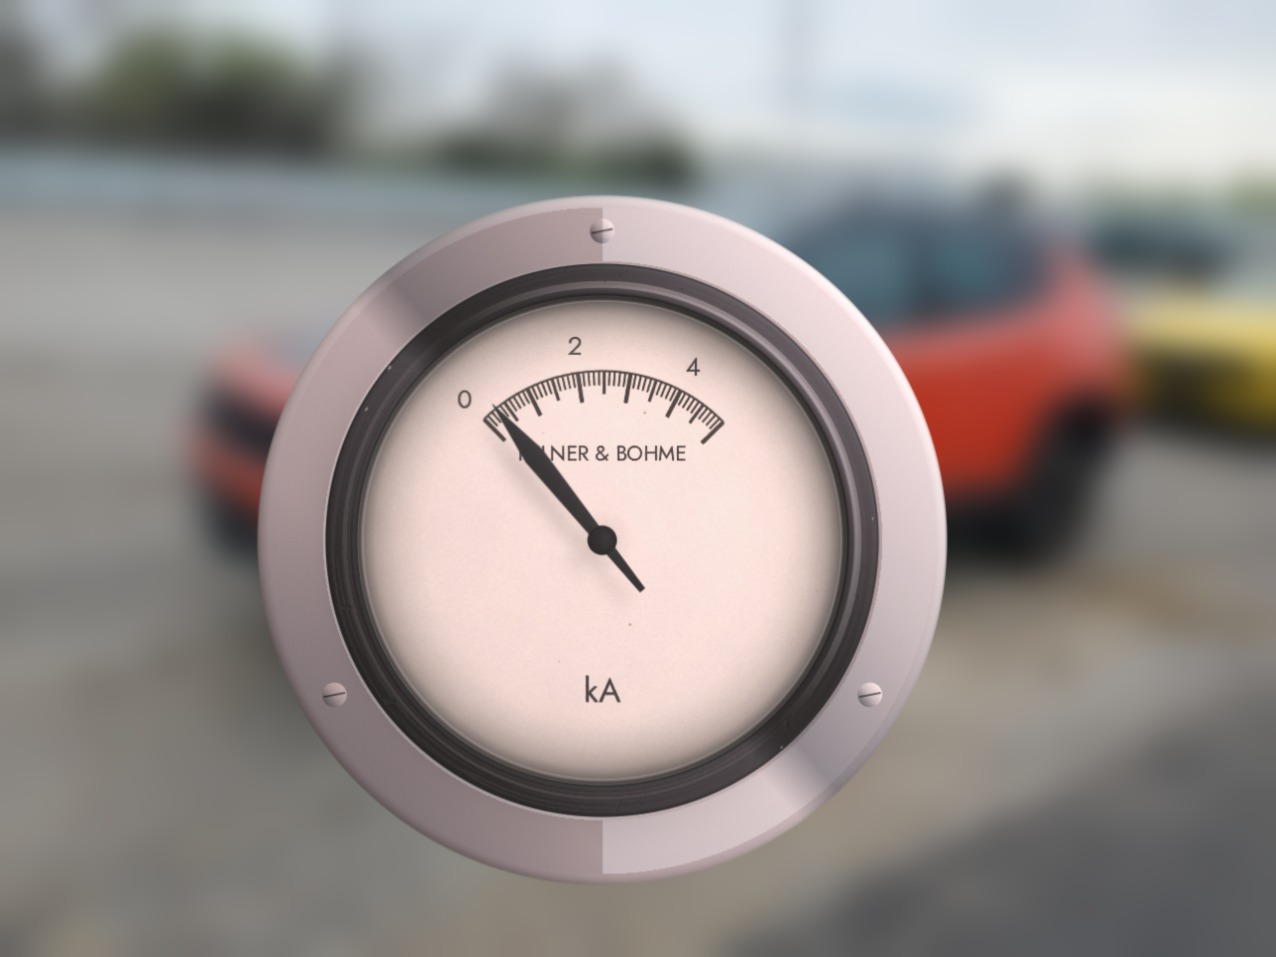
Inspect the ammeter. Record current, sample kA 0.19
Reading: kA 0.3
